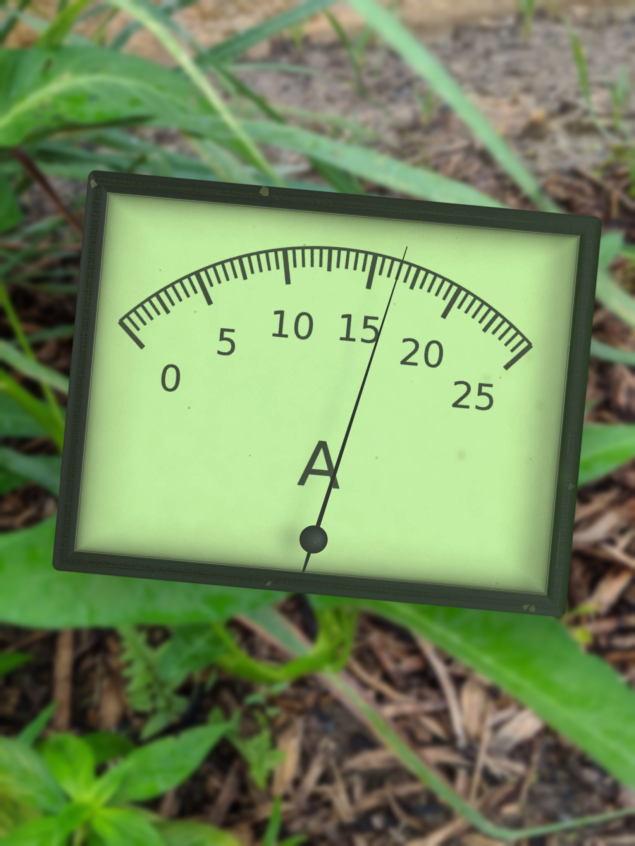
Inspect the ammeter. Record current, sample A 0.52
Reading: A 16.5
